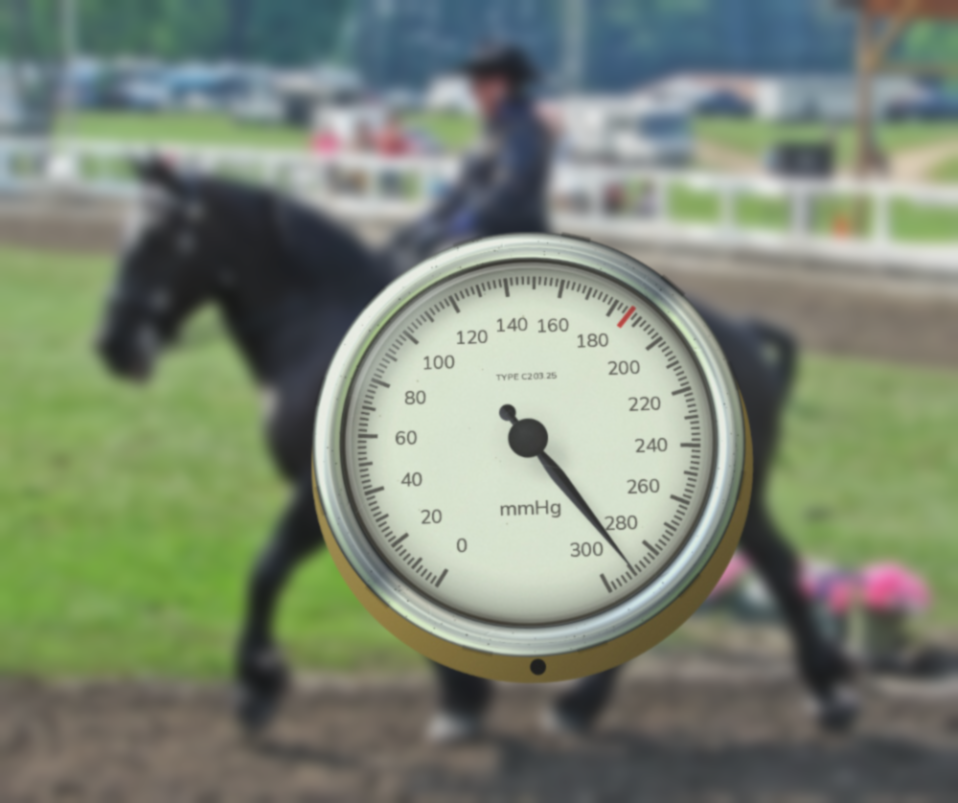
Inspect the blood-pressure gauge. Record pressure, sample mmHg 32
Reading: mmHg 290
